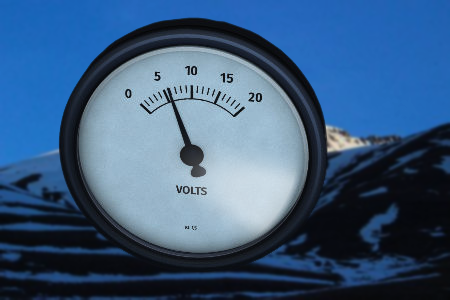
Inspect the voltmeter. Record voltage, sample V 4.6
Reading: V 6
